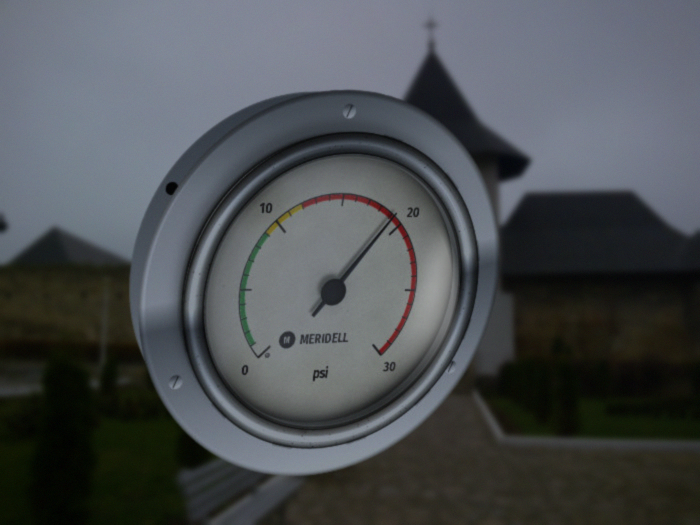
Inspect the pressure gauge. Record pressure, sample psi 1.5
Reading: psi 19
